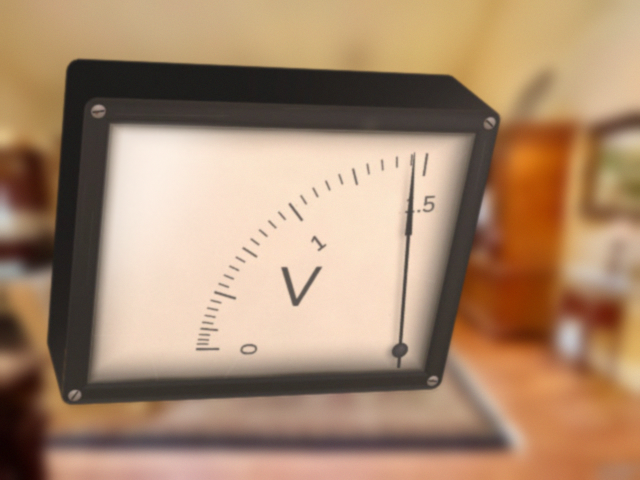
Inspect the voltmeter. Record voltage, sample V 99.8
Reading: V 1.45
